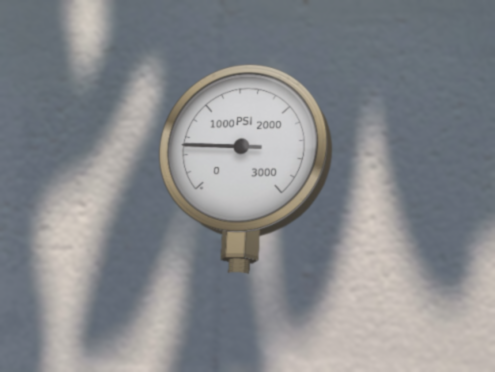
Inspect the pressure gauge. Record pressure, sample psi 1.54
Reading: psi 500
